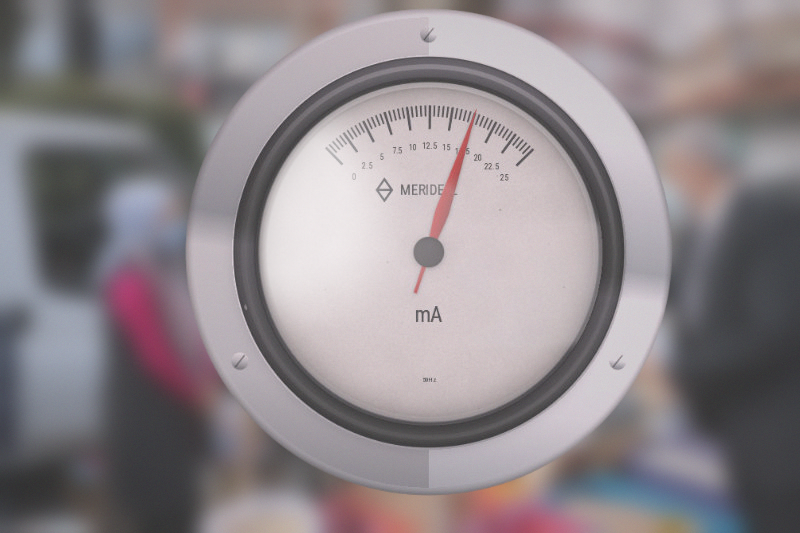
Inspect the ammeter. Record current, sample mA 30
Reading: mA 17.5
